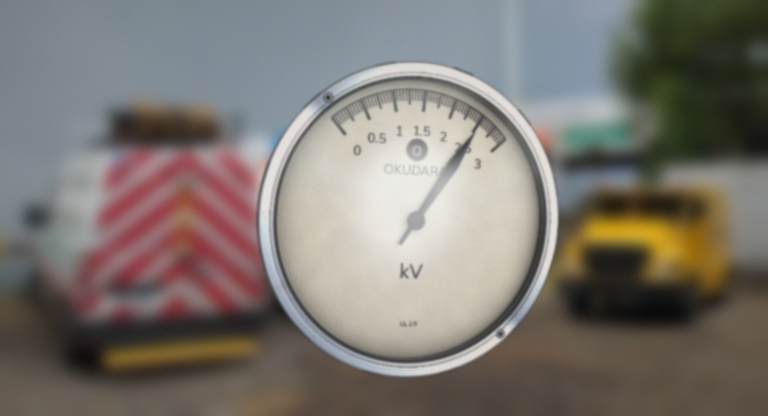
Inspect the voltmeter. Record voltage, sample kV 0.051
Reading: kV 2.5
